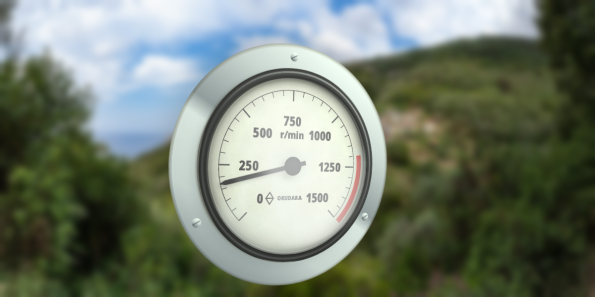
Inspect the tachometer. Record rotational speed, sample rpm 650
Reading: rpm 175
